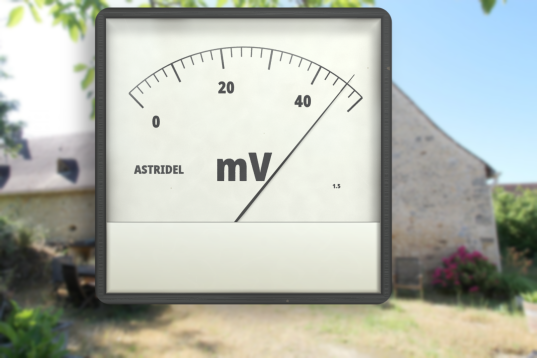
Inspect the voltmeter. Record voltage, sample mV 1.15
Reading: mV 46
